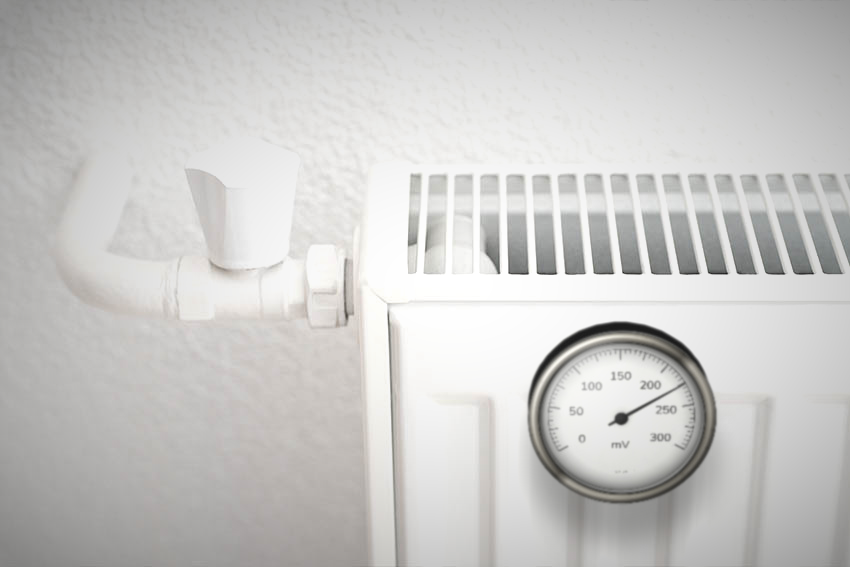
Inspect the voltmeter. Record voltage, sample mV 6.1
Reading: mV 225
